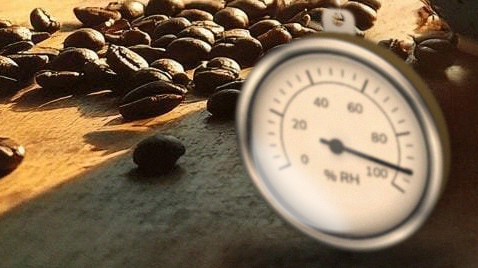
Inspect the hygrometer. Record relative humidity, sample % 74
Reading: % 92
